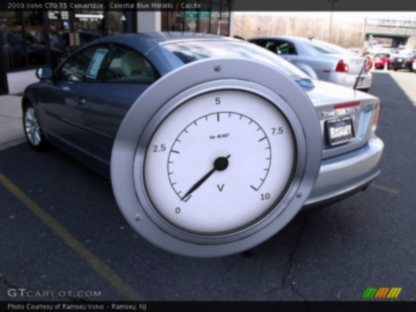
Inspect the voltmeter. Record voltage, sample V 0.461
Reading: V 0.25
